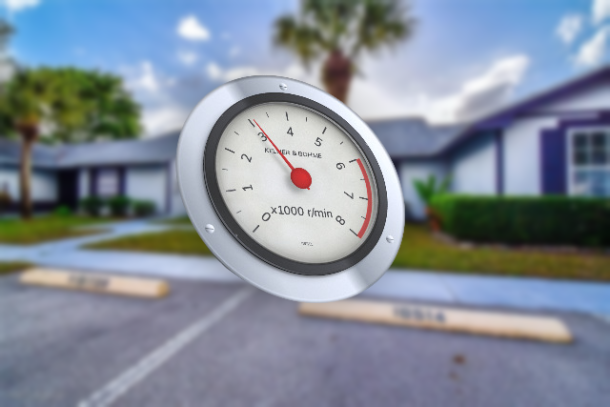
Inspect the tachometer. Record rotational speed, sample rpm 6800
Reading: rpm 3000
